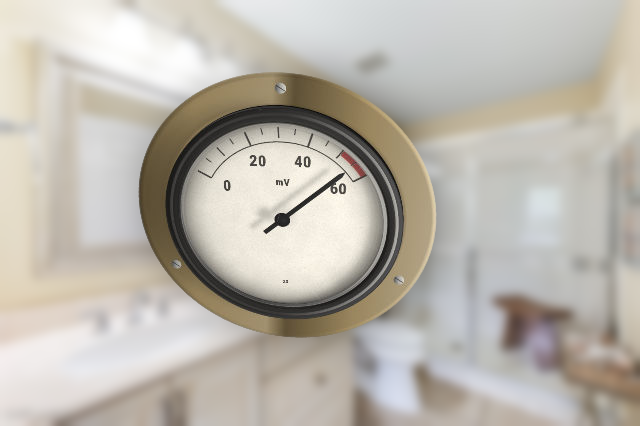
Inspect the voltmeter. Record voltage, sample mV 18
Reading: mV 55
